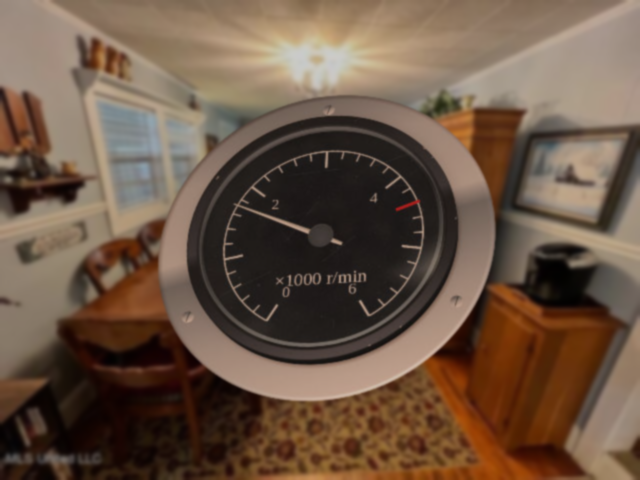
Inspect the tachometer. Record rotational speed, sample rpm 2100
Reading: rpm 1700
